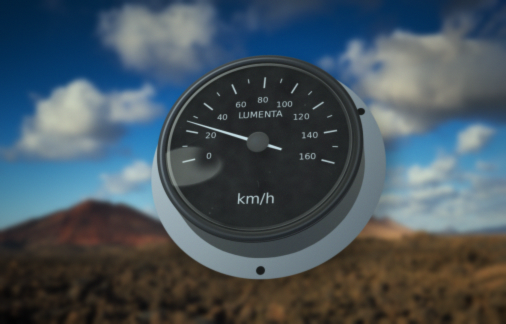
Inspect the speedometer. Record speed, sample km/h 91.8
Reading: km/h 25
